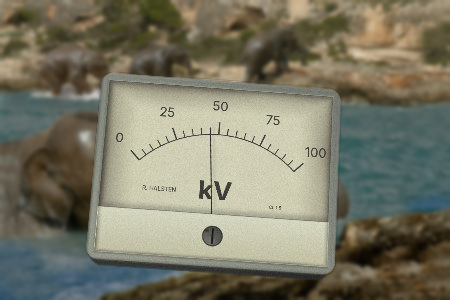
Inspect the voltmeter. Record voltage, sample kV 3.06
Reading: kV 45
